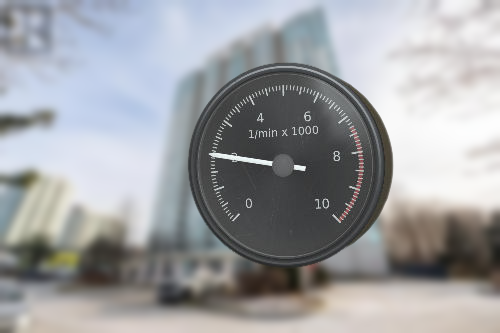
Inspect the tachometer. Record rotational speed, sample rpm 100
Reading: rpm 2000
